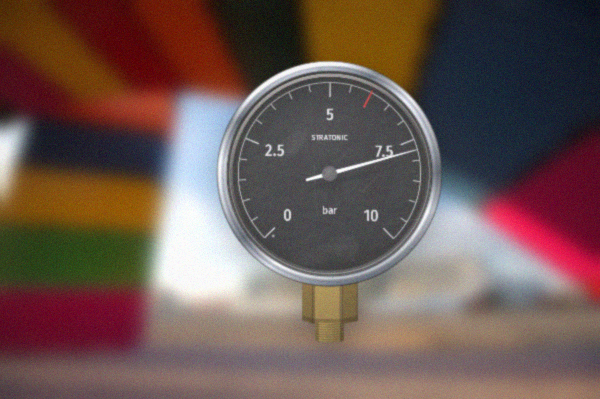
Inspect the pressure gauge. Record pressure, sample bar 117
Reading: bar 7.75
